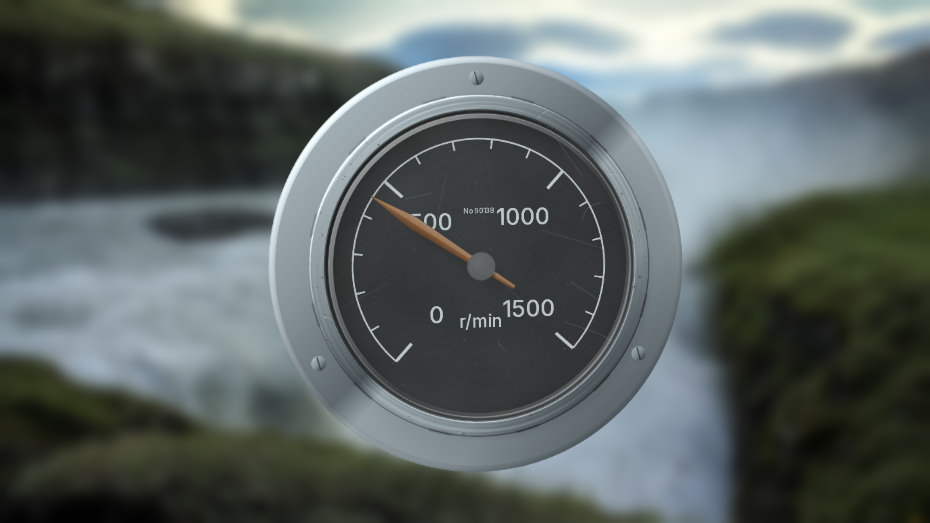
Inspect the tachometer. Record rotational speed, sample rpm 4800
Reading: rpm 450
